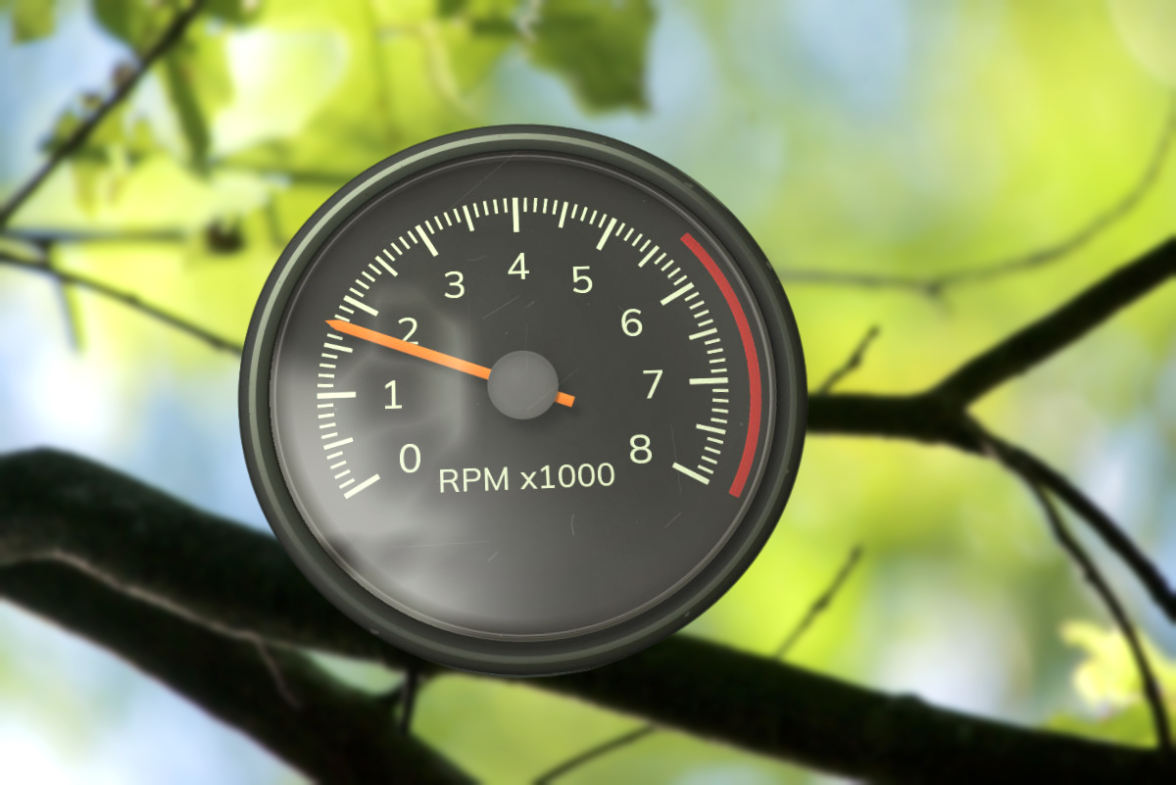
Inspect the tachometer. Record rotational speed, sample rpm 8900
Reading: rpm 1700
